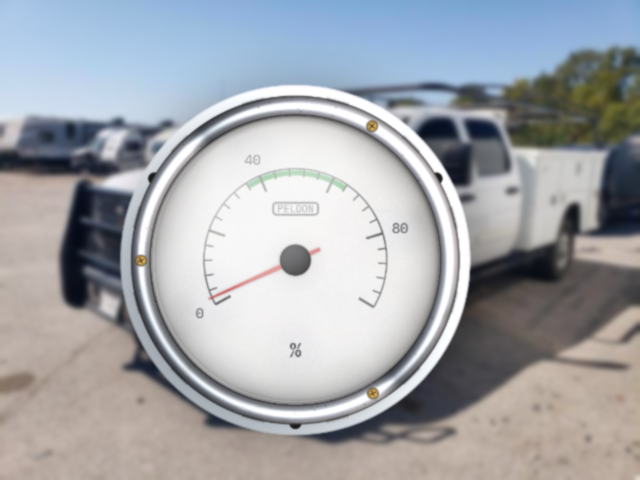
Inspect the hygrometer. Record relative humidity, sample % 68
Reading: % 2
